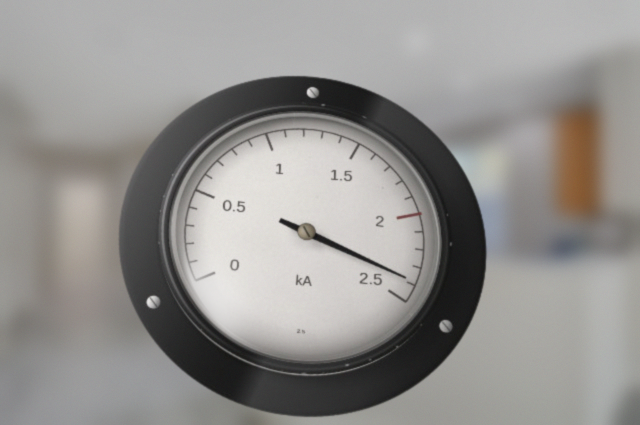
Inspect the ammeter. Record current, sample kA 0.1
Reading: kA 2.4
